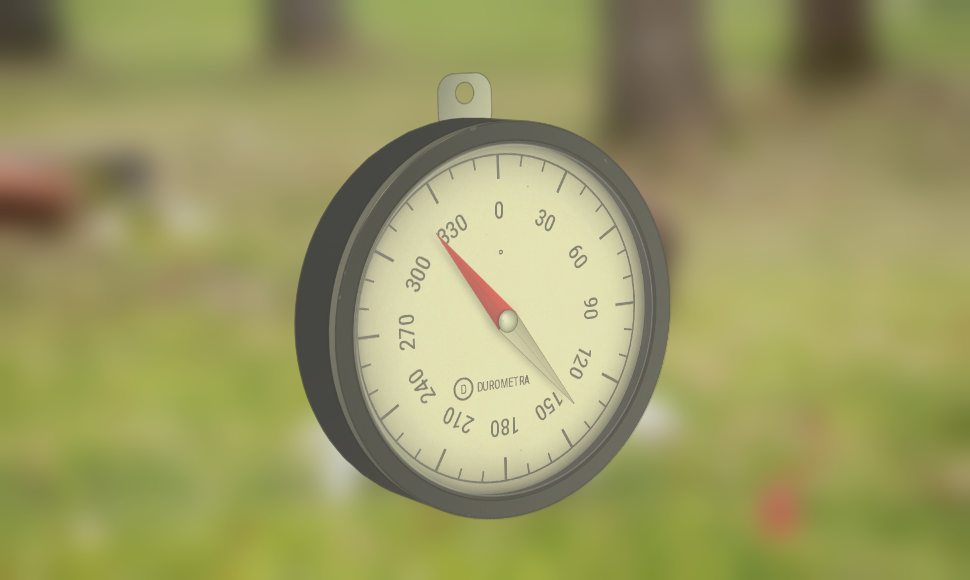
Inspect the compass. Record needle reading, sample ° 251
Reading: ° 320
